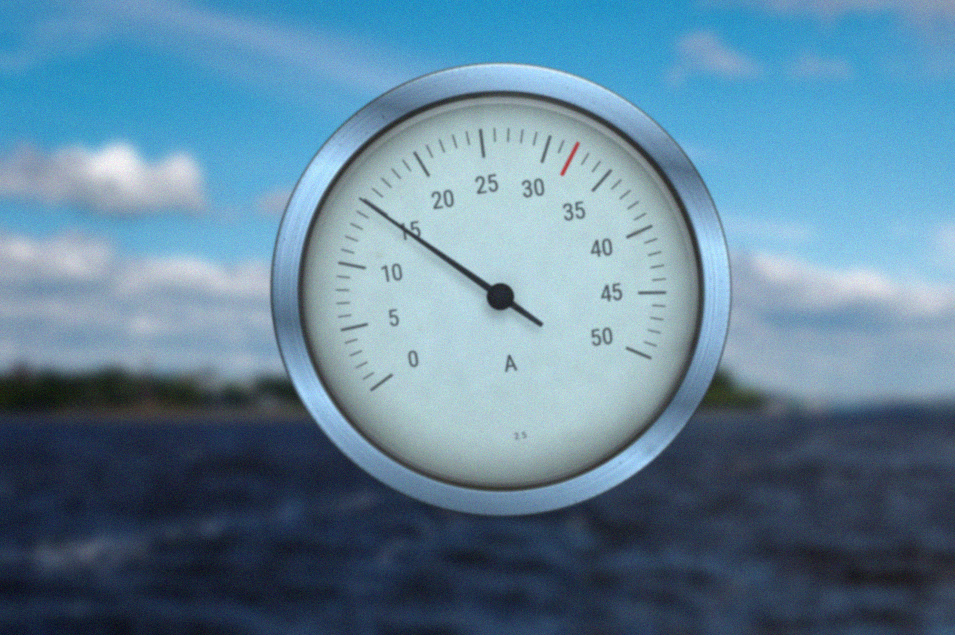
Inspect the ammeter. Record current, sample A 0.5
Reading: A 15
